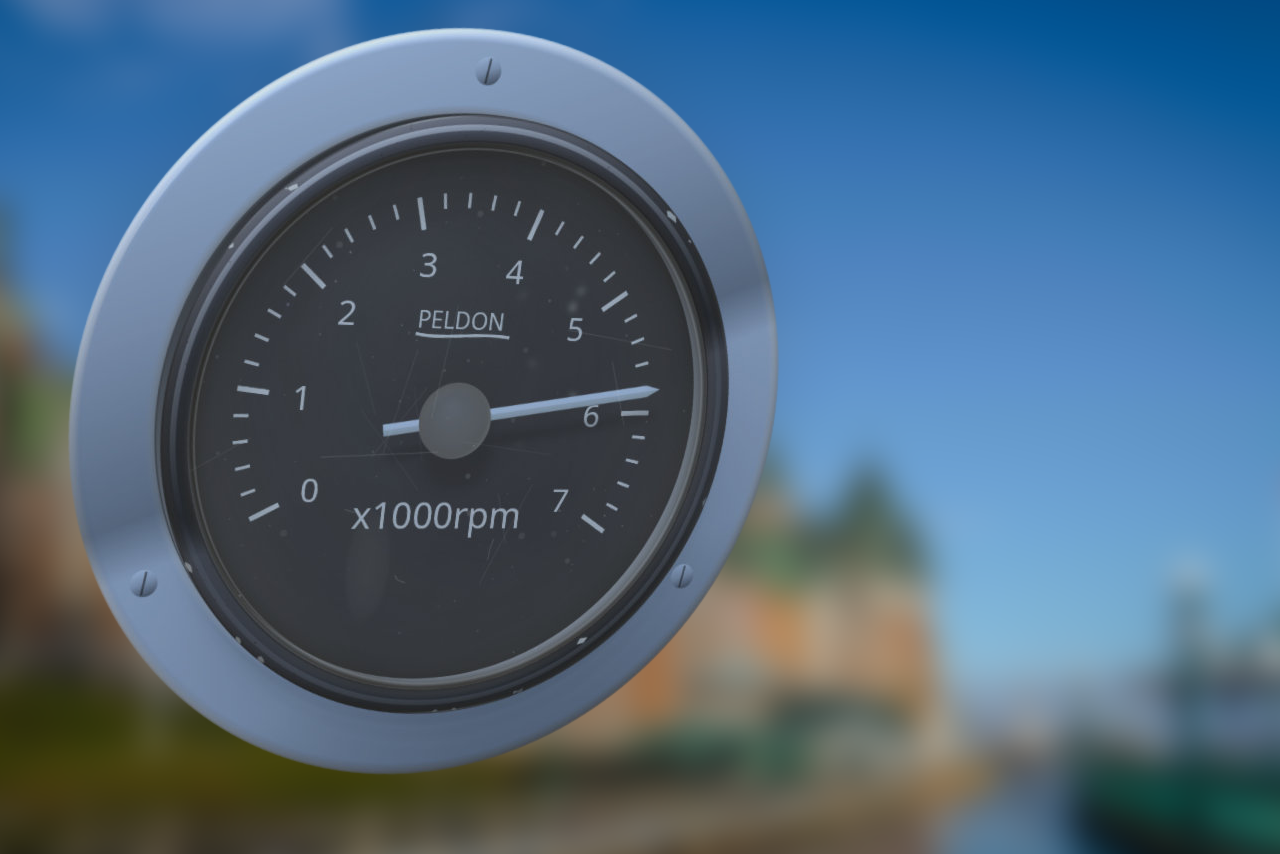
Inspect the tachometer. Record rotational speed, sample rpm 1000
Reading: rpm 5800
